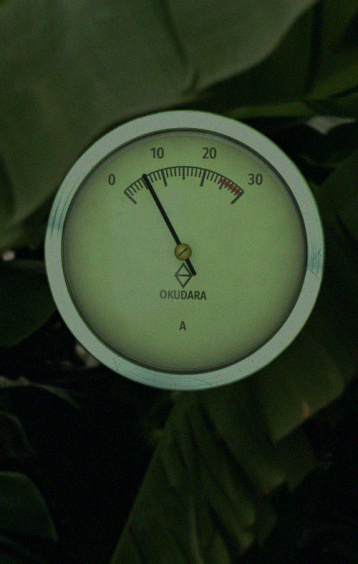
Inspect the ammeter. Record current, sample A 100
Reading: A 6
